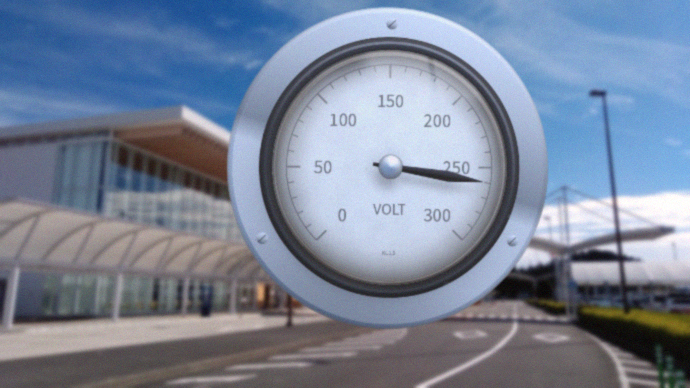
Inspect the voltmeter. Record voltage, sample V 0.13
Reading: V 260
